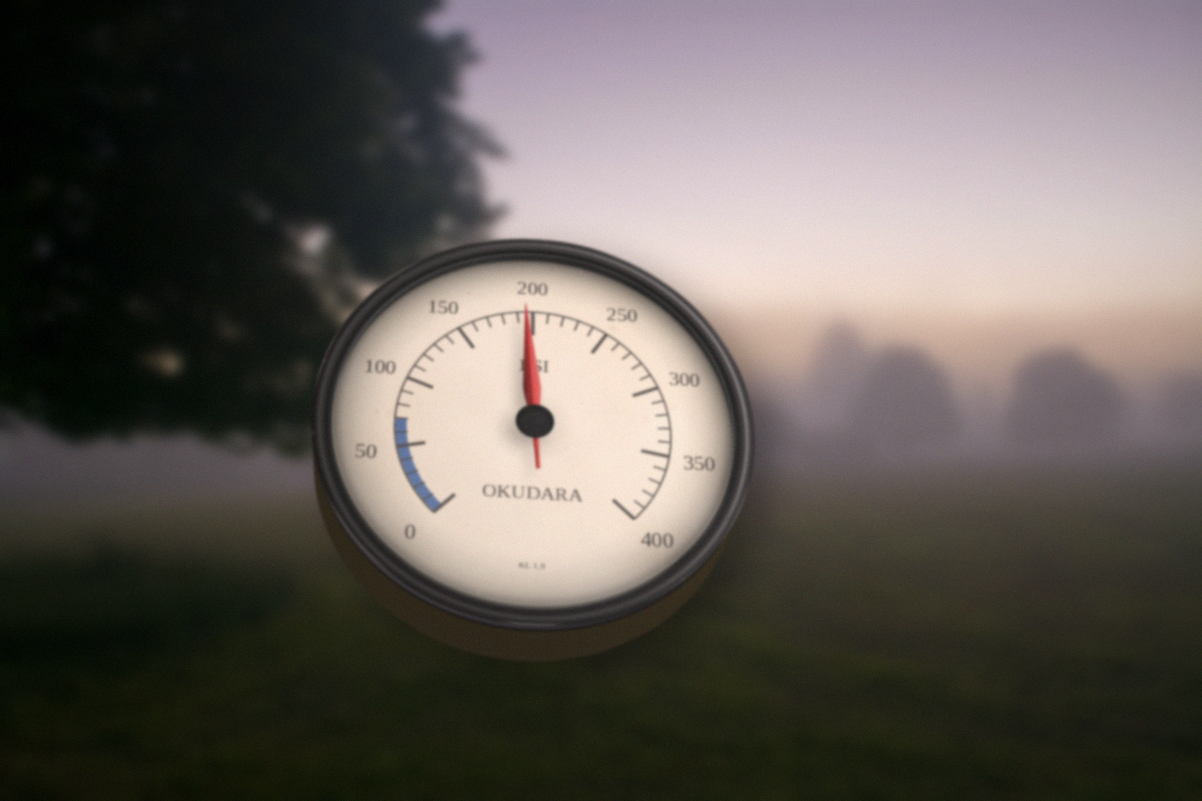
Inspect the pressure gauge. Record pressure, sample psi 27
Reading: psi 195
